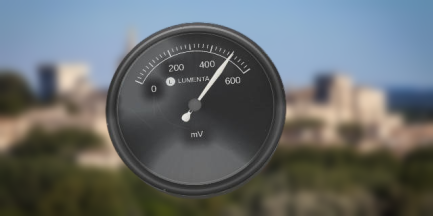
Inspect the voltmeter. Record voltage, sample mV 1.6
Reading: mV 500
